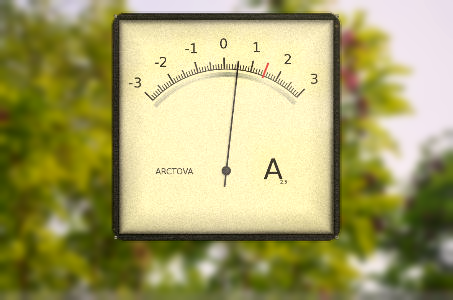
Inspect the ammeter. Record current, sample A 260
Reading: A 0.5
